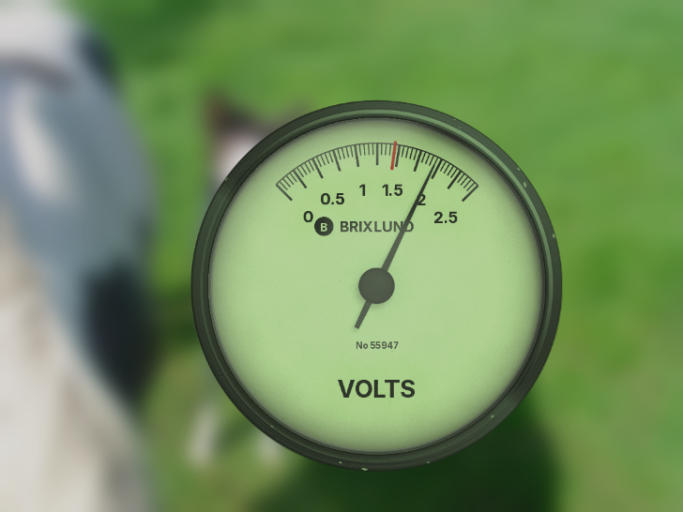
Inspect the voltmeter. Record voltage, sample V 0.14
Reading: V 1.95
